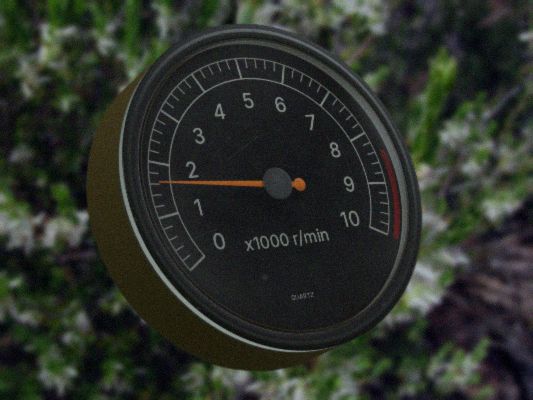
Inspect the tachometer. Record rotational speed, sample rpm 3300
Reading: rpm 1600
